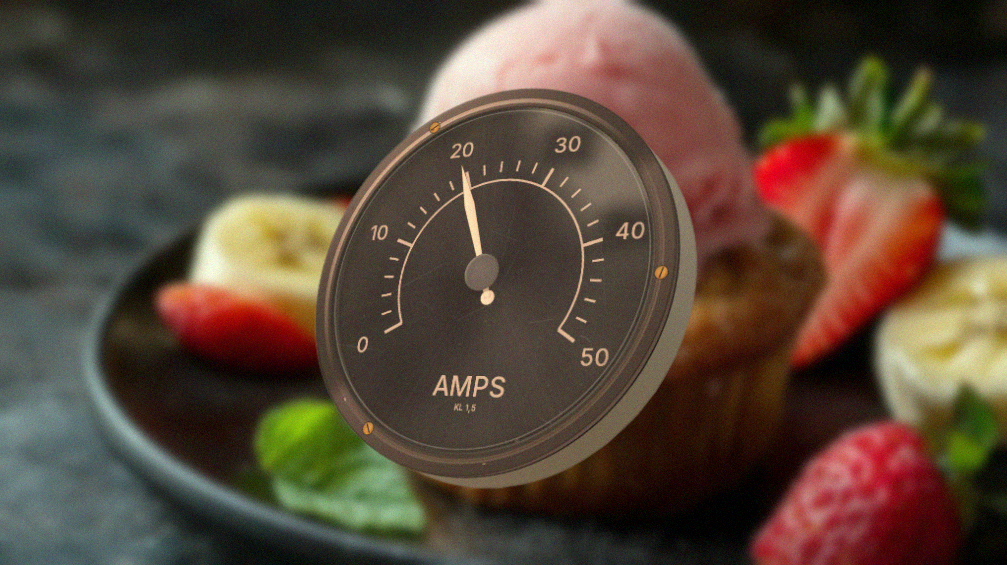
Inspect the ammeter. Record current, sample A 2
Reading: A 20
